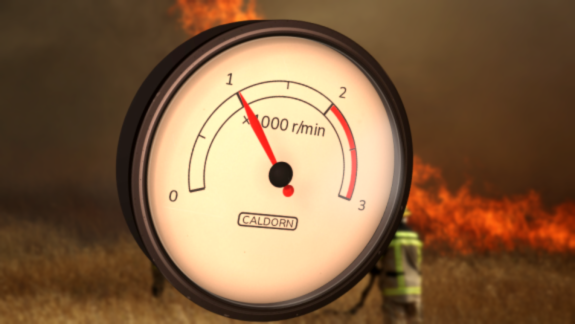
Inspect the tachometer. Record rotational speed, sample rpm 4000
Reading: rpm 1000
